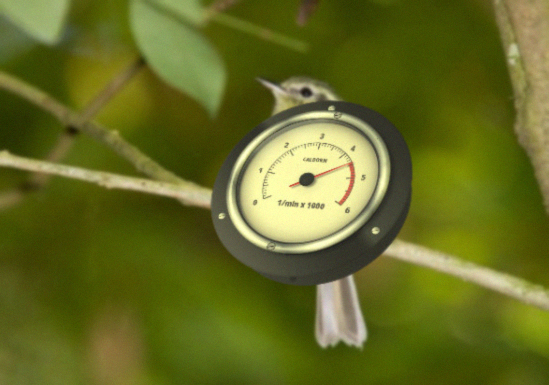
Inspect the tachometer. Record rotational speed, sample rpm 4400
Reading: rpm 4500
